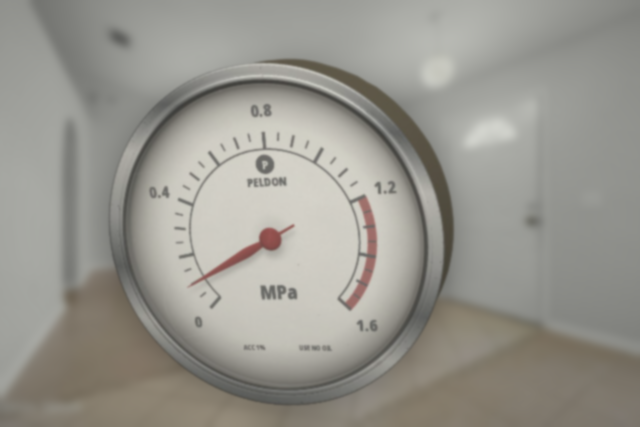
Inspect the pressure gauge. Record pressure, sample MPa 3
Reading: MPa 0.1
